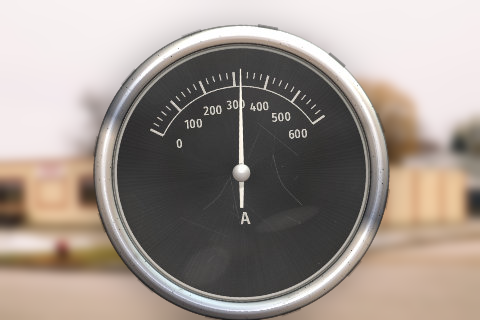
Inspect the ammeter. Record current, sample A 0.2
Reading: A 320
